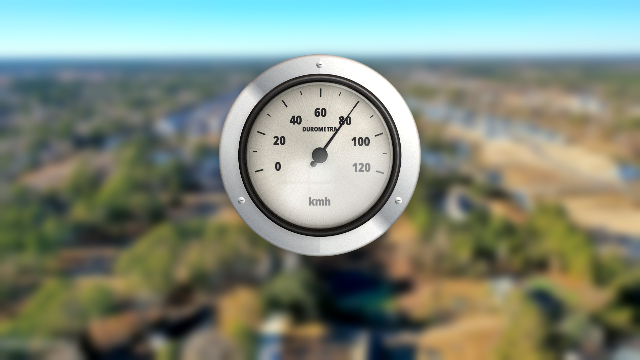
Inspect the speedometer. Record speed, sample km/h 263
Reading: km/h 80
